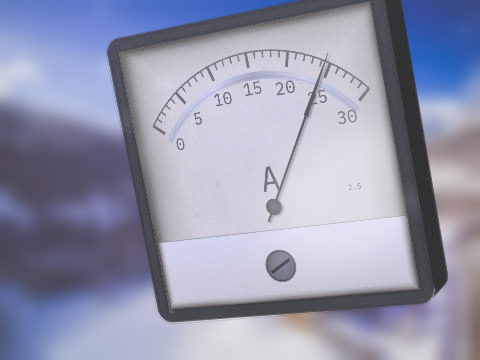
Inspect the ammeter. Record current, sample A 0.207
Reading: A 24.5
